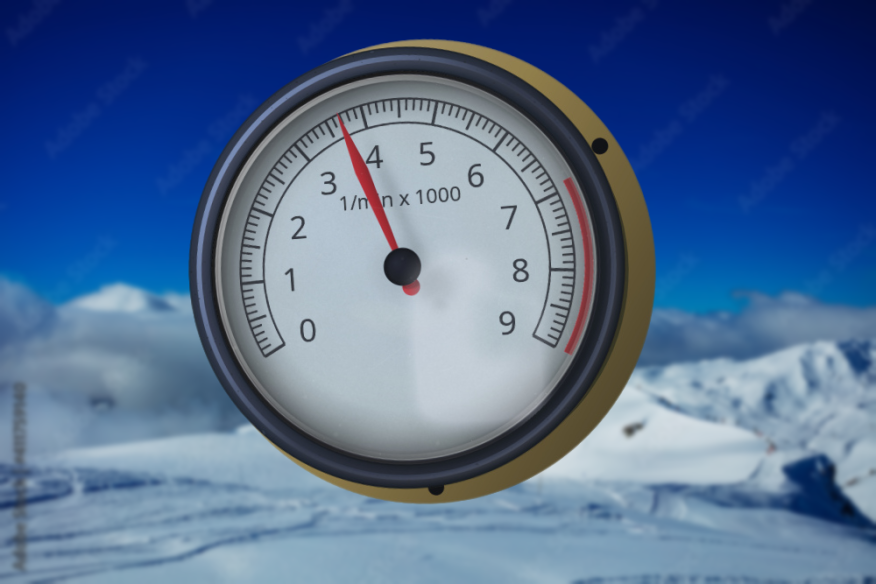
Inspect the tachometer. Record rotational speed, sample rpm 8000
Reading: rpm 3700
